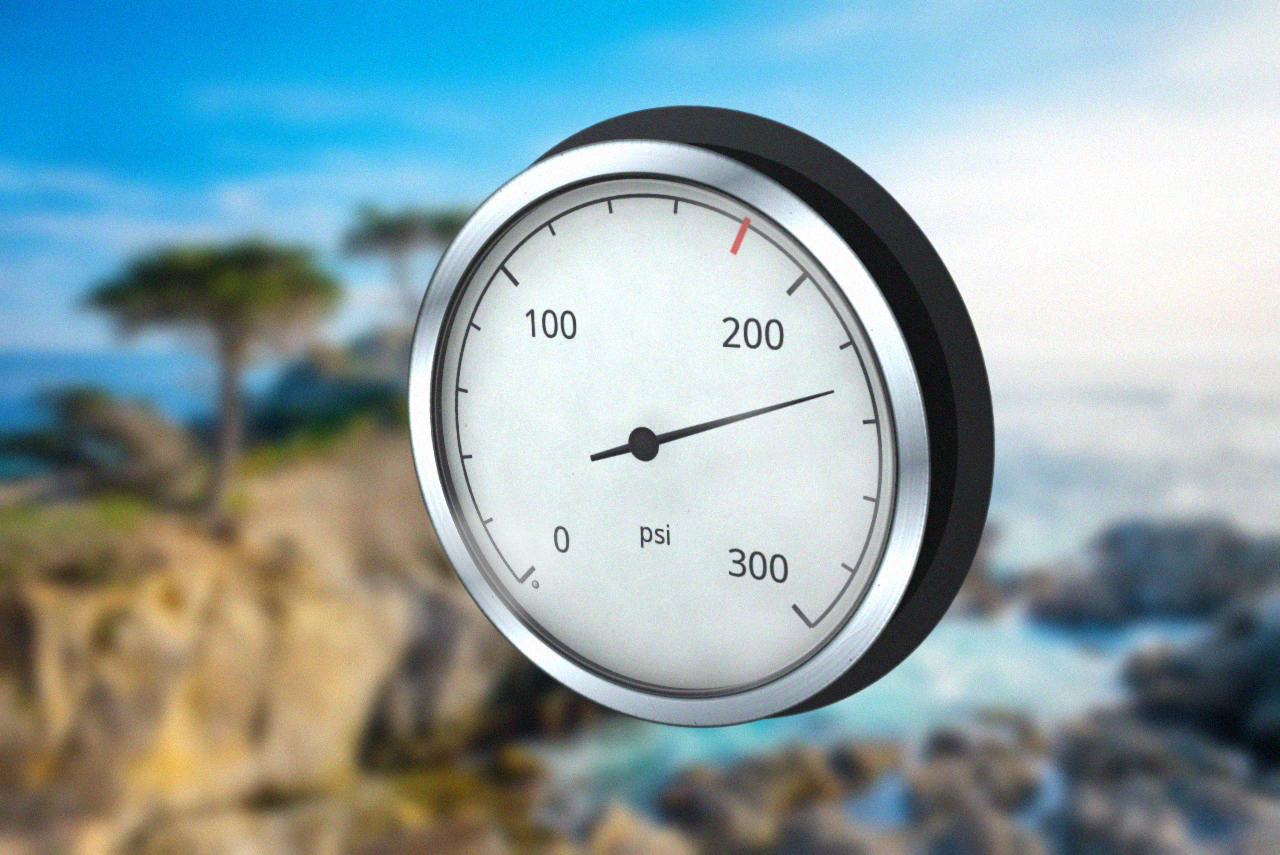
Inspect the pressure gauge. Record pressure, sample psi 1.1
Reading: psi 230
